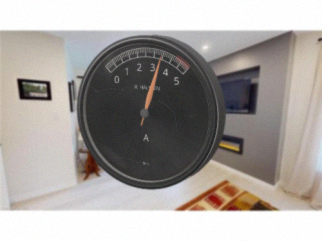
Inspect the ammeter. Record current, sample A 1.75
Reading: A 3.5
